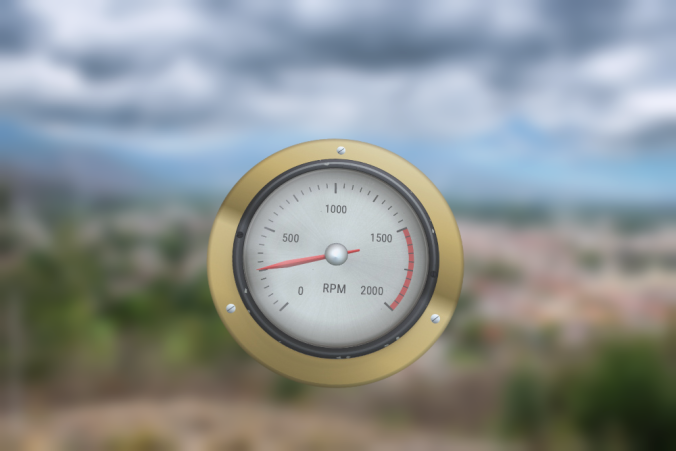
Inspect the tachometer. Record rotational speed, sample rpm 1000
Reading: rpm 250
